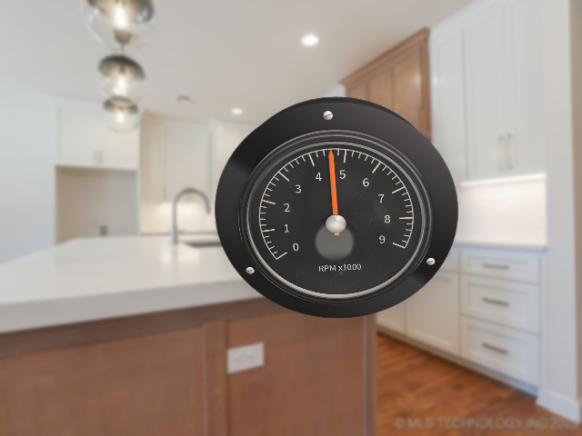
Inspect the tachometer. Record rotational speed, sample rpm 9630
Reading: rpm 4600
